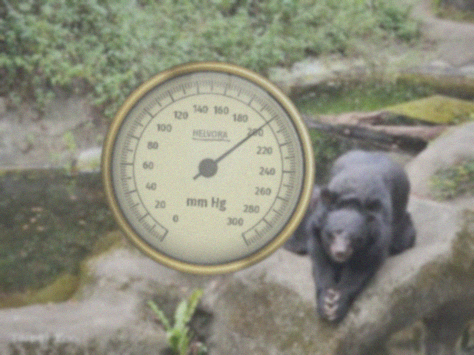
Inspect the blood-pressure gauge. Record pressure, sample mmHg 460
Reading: mmHg 200
